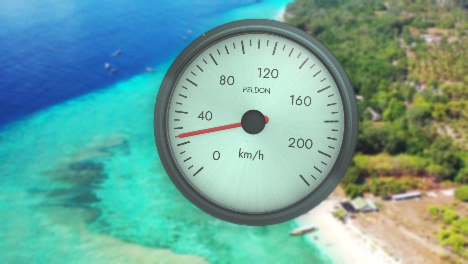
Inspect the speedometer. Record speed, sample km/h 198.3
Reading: km/h 25
